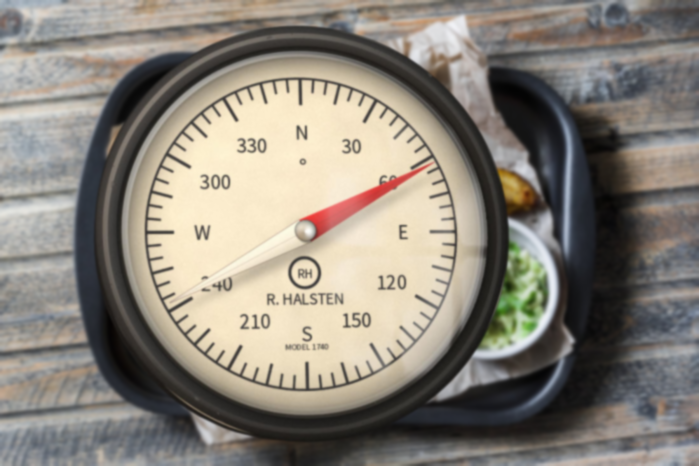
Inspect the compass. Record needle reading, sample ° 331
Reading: ° 62.5
